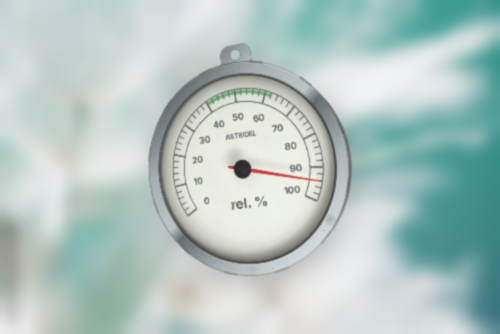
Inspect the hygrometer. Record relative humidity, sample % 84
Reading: % 94
